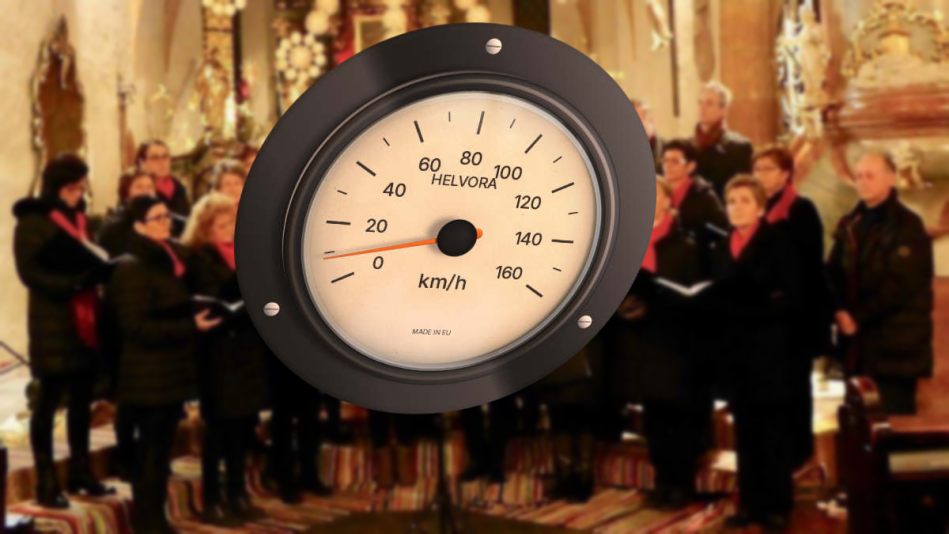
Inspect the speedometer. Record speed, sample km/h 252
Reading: km/h 10
